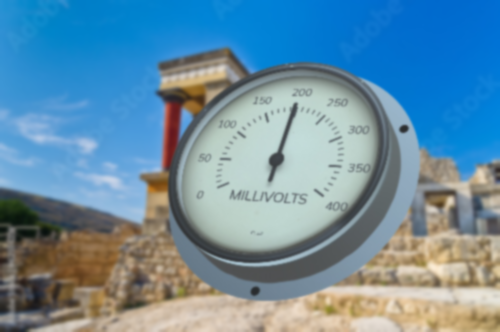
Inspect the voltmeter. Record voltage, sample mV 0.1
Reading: mV 200
